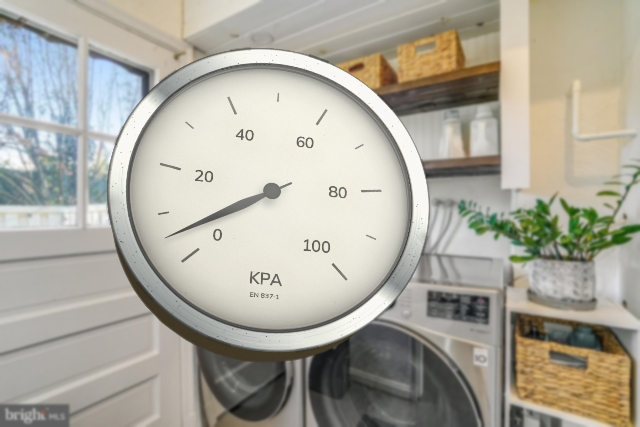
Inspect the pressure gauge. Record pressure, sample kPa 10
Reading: kPa 5
